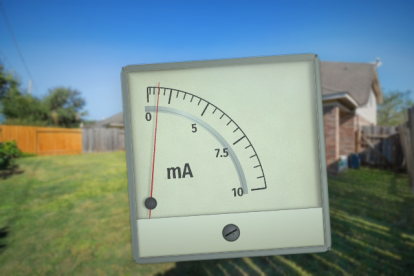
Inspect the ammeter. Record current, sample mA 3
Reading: mA 1.5
